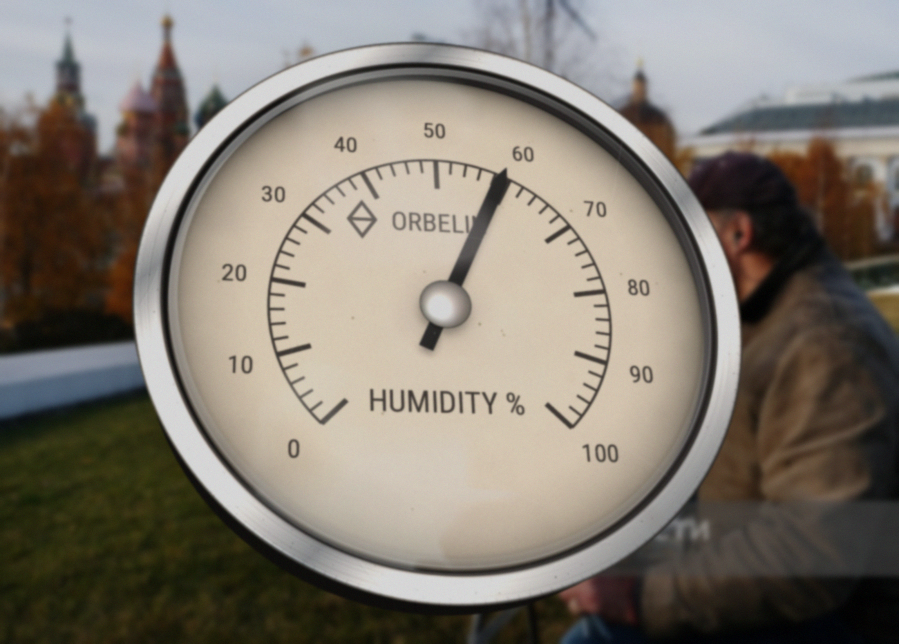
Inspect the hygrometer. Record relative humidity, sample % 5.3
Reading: % 59
